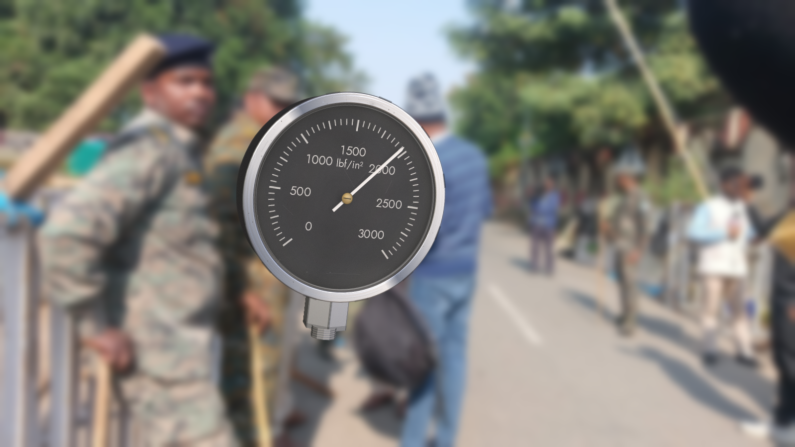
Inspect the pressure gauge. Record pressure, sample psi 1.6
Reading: psi 1950
